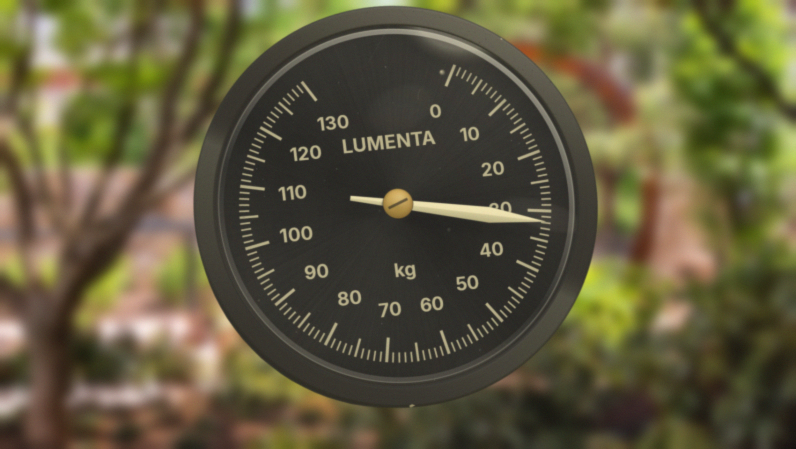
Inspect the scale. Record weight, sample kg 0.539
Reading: kg 32
